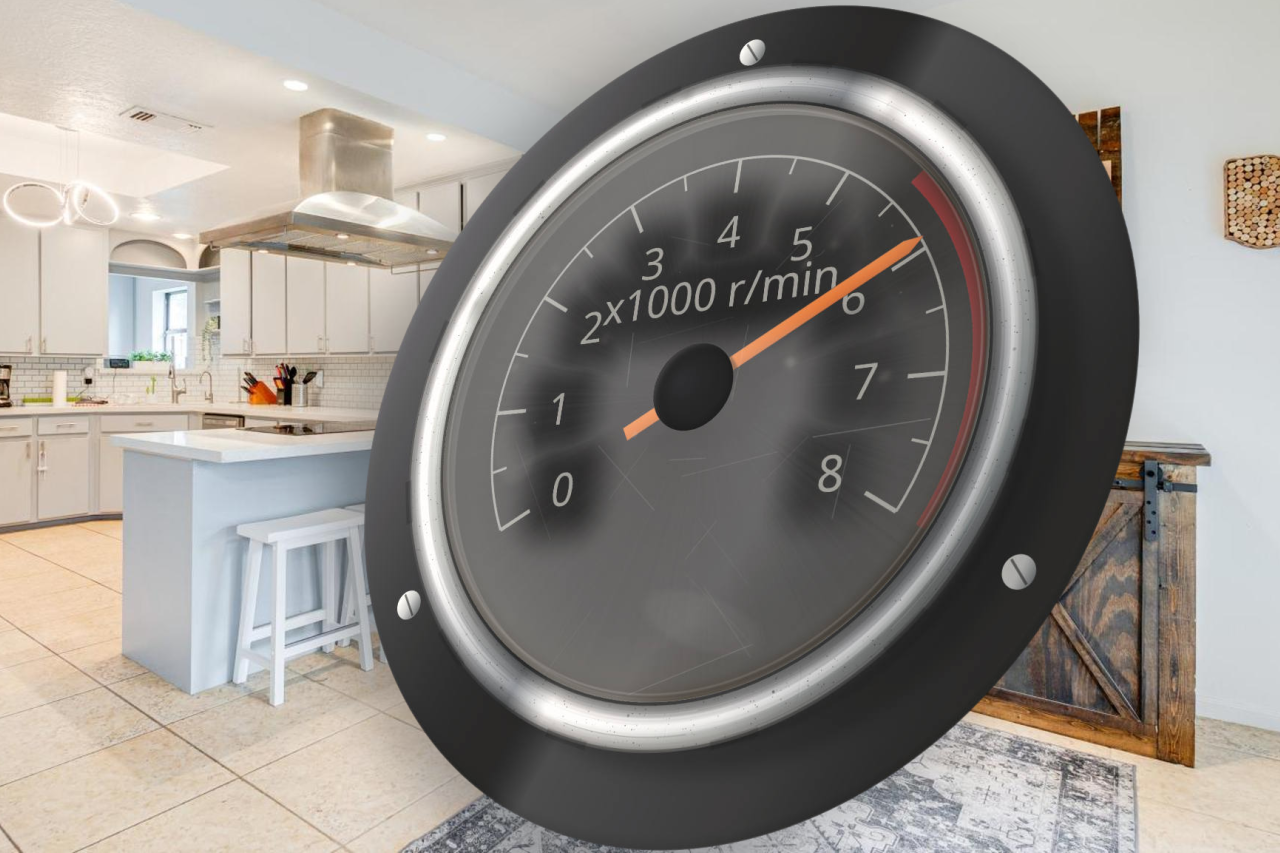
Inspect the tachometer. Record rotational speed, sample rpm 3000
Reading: rpm 6000
